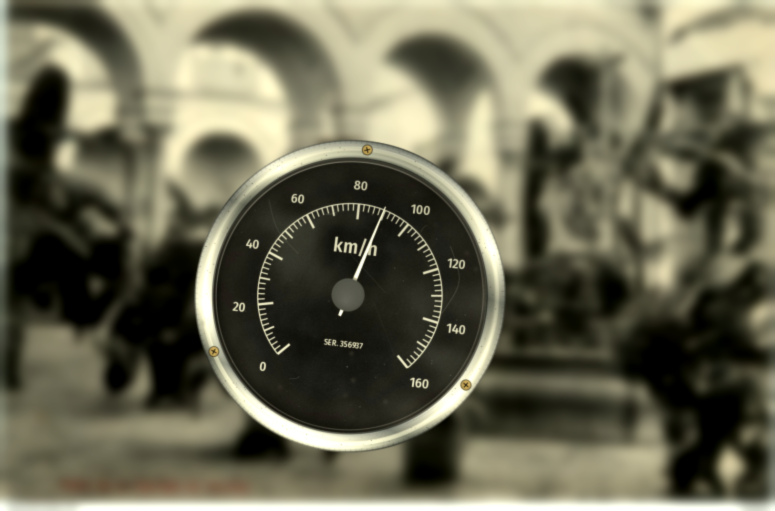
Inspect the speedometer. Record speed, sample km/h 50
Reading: km/h 90
